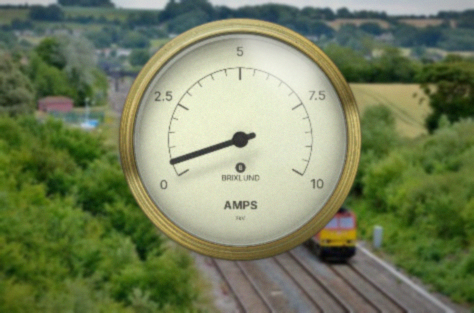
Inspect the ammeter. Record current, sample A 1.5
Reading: A 0.5
